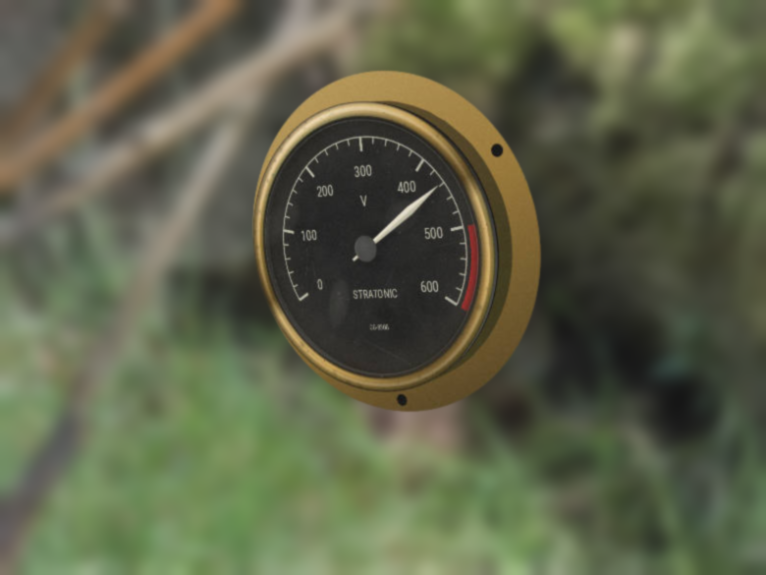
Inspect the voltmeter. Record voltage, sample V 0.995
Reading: V 440
